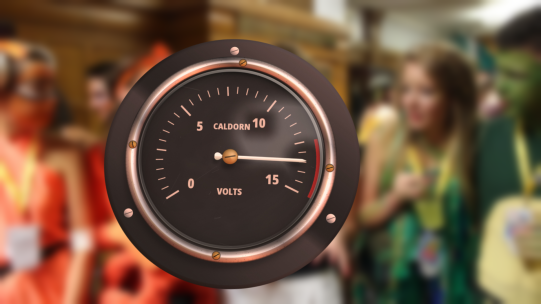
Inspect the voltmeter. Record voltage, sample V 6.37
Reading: V 13.5
